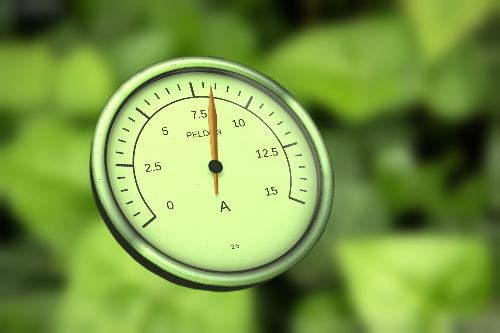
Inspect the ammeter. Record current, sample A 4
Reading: A 8.25
